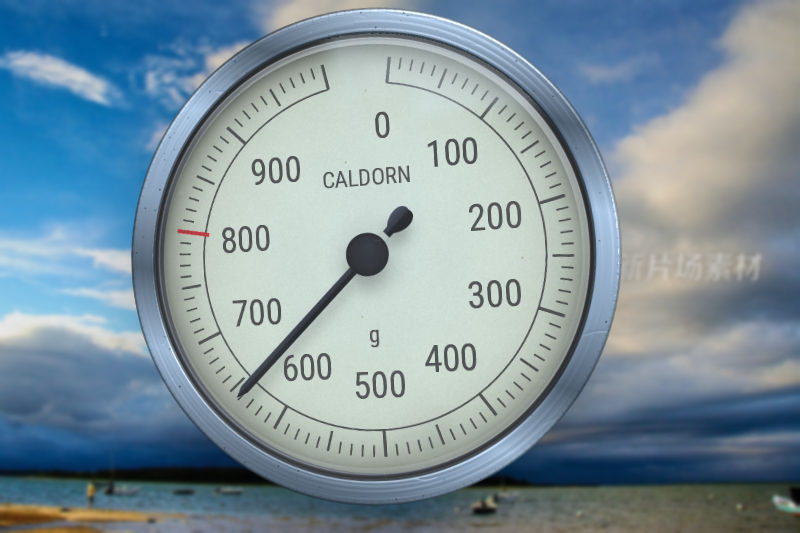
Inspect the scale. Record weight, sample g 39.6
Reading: g 640
